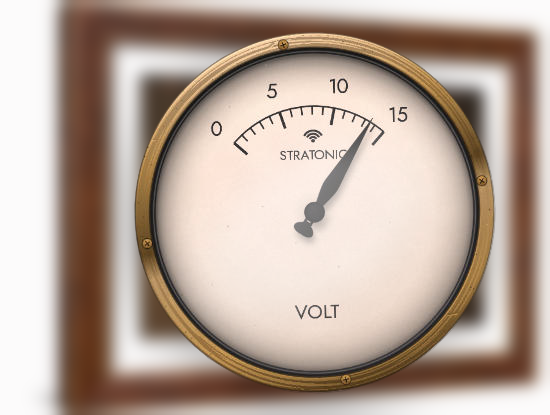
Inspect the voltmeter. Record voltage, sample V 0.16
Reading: V 13.5
